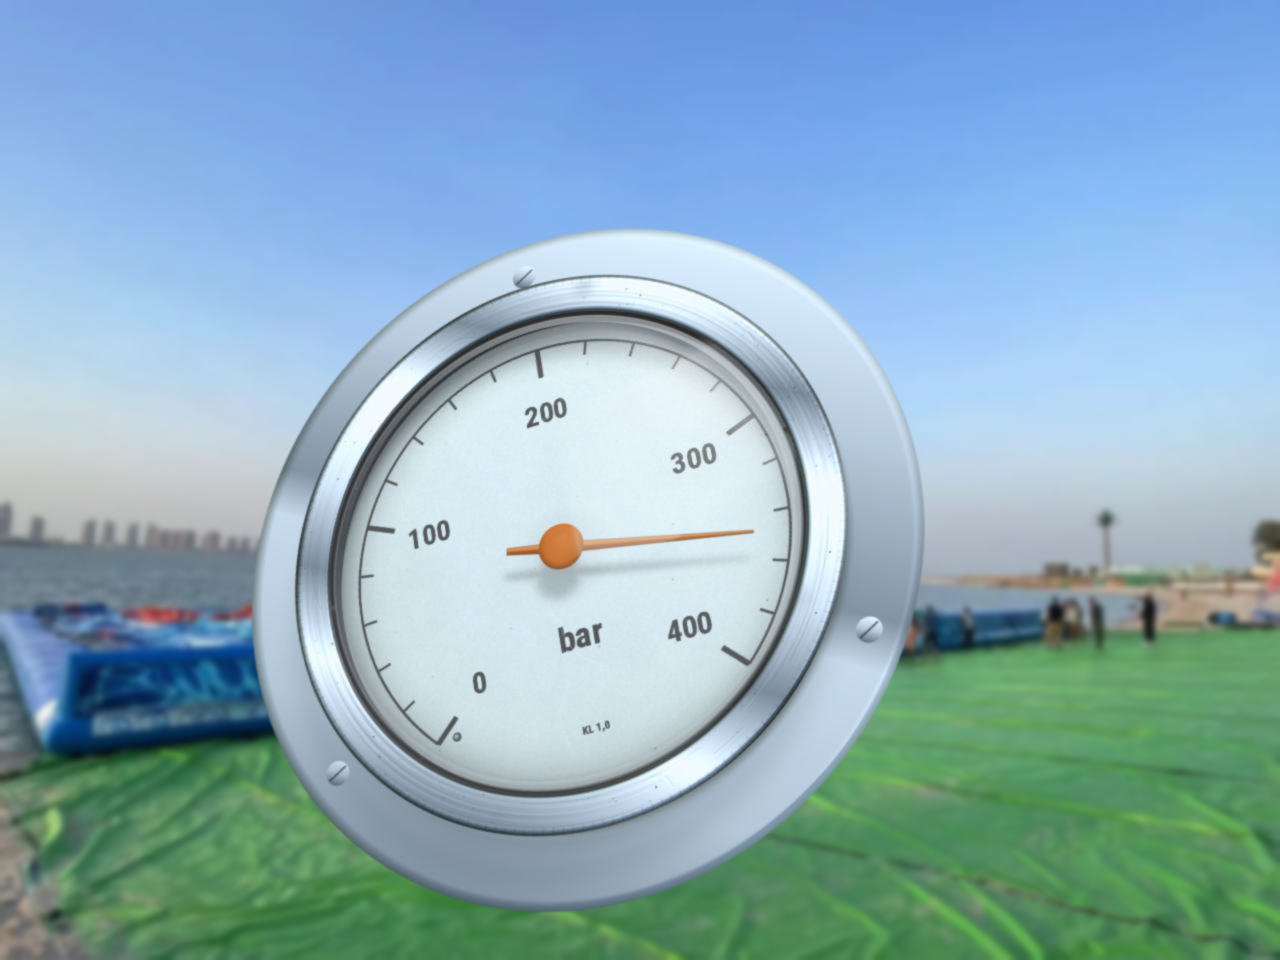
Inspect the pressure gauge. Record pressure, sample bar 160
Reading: bar 350
